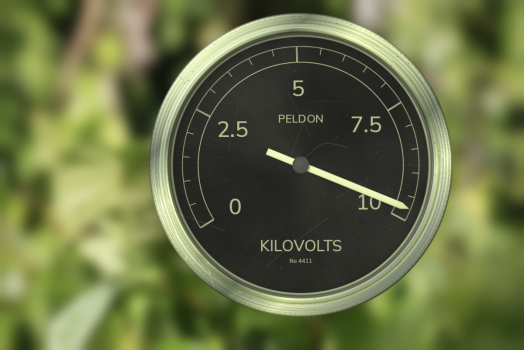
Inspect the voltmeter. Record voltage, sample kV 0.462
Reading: kV 9.75
